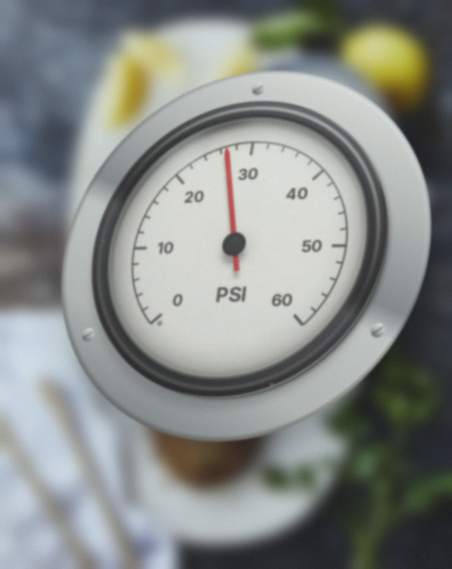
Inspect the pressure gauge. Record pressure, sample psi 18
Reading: psi 27
